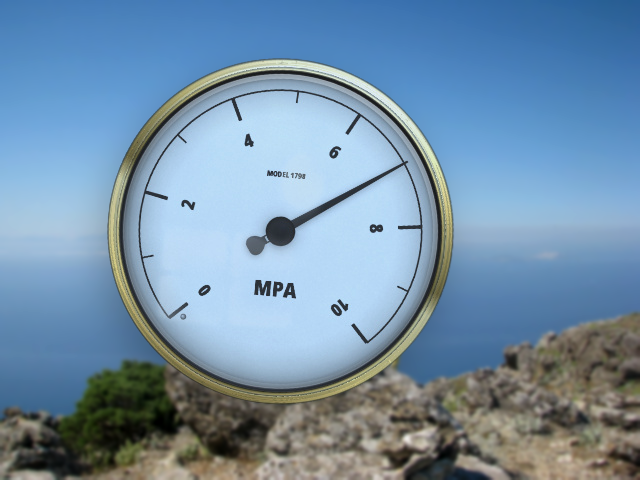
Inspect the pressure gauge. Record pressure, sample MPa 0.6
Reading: MPa 7
